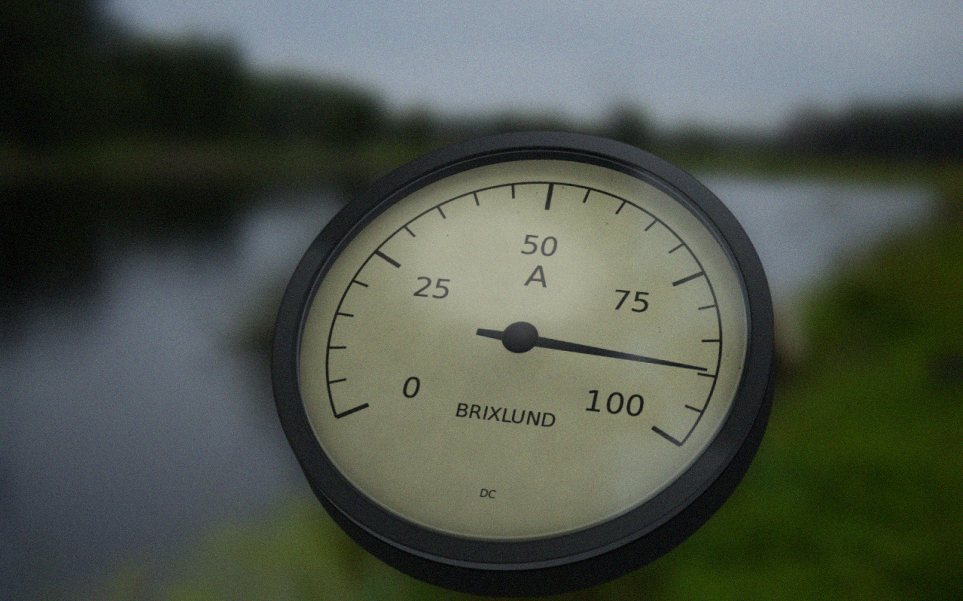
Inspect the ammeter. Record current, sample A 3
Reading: A 90
